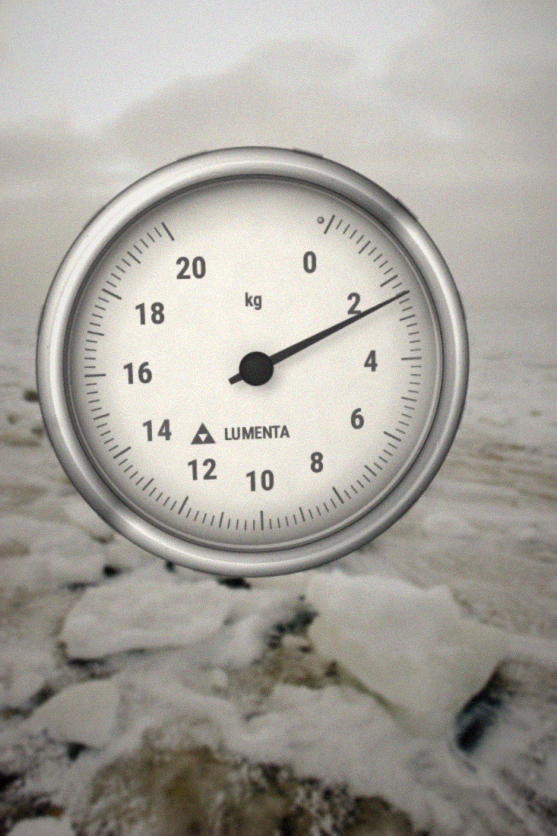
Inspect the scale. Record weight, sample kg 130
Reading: kg 2.4
